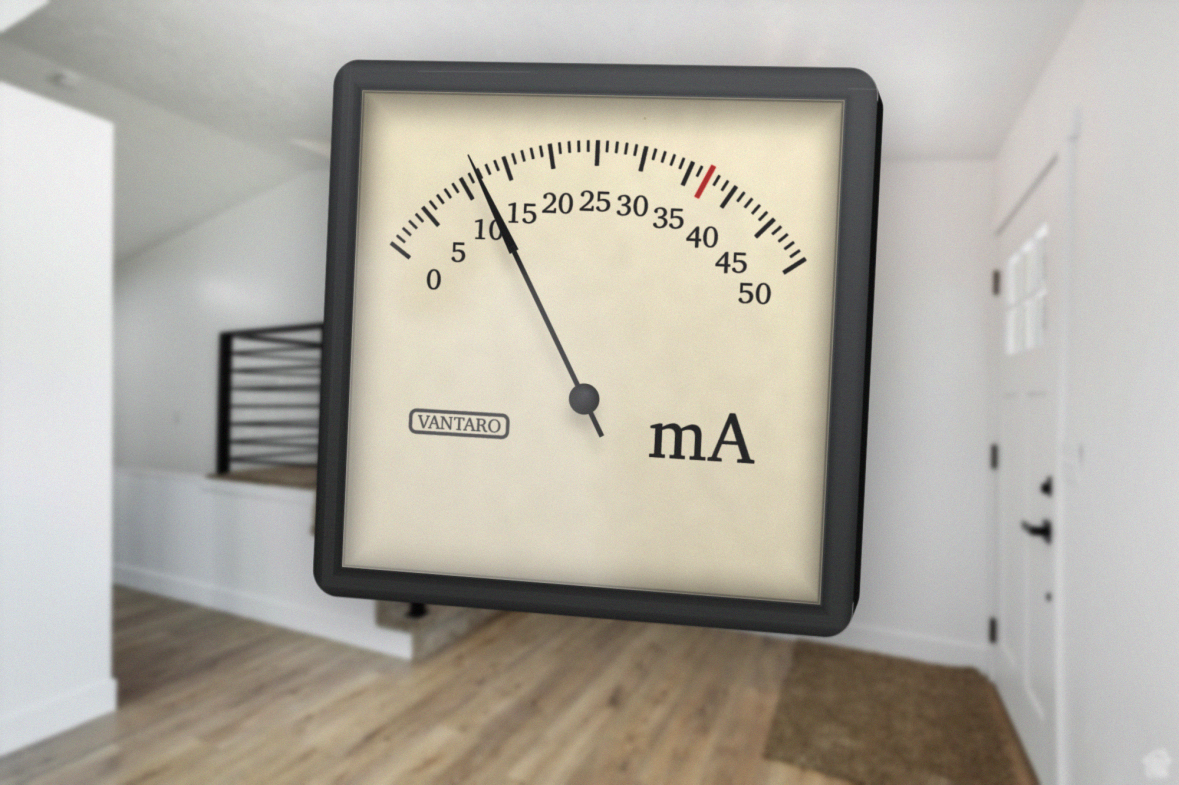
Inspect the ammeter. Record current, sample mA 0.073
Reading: mA 12
